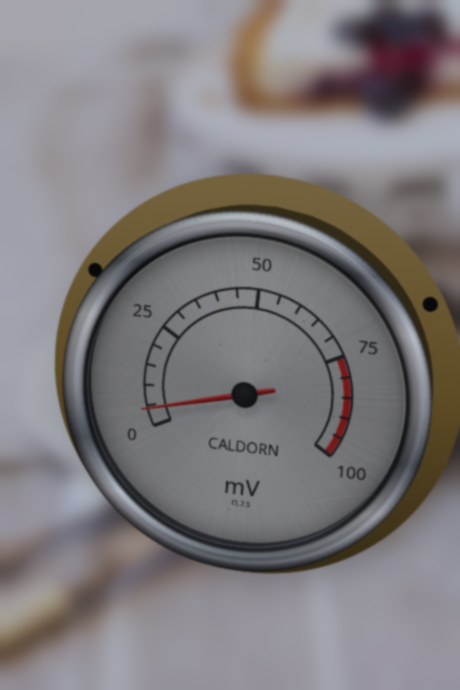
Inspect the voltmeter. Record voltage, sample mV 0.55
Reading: mV 5
